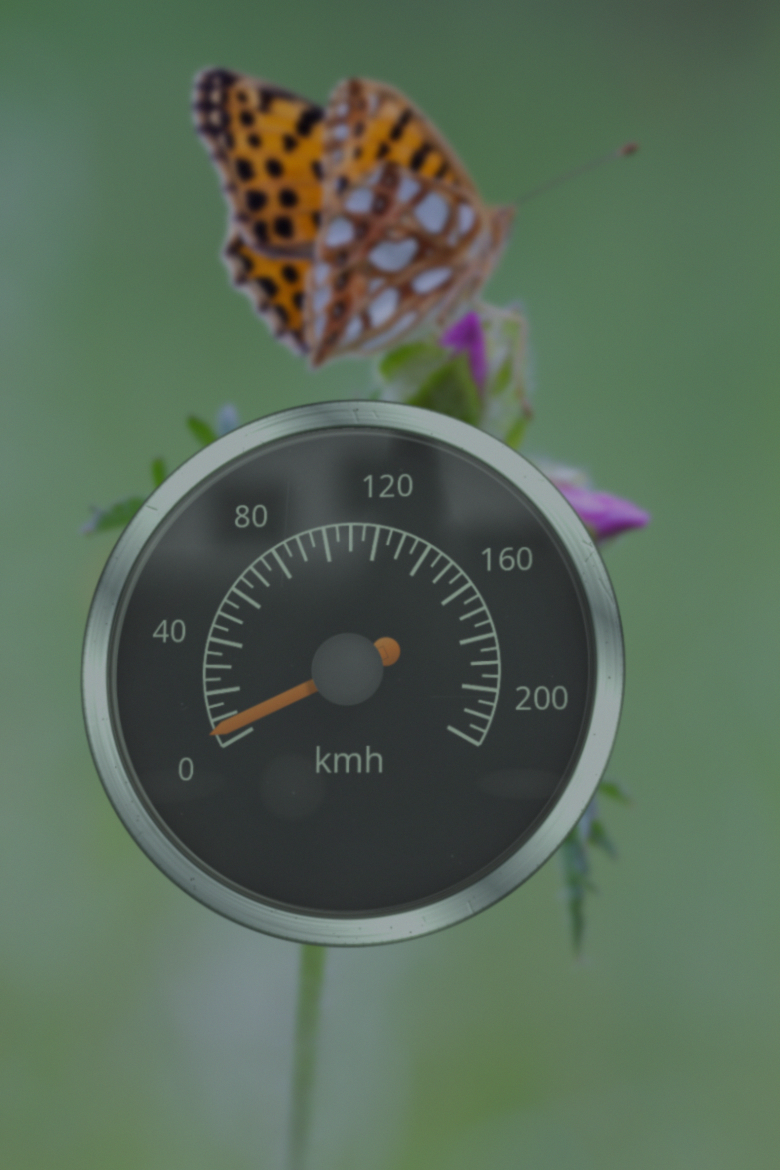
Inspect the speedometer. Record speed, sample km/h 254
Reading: km/h 5
